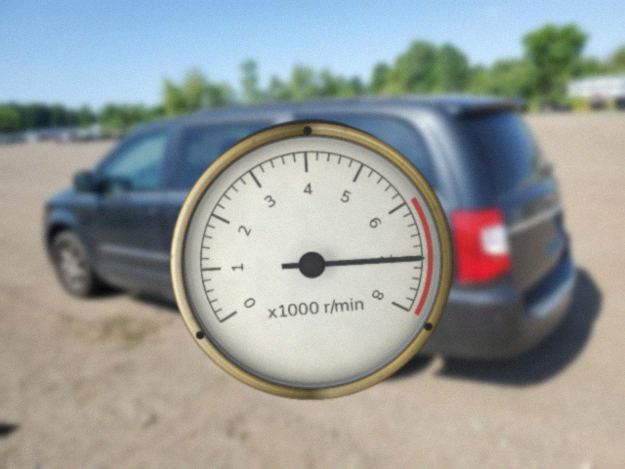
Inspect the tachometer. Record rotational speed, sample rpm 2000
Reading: rpm 7000
